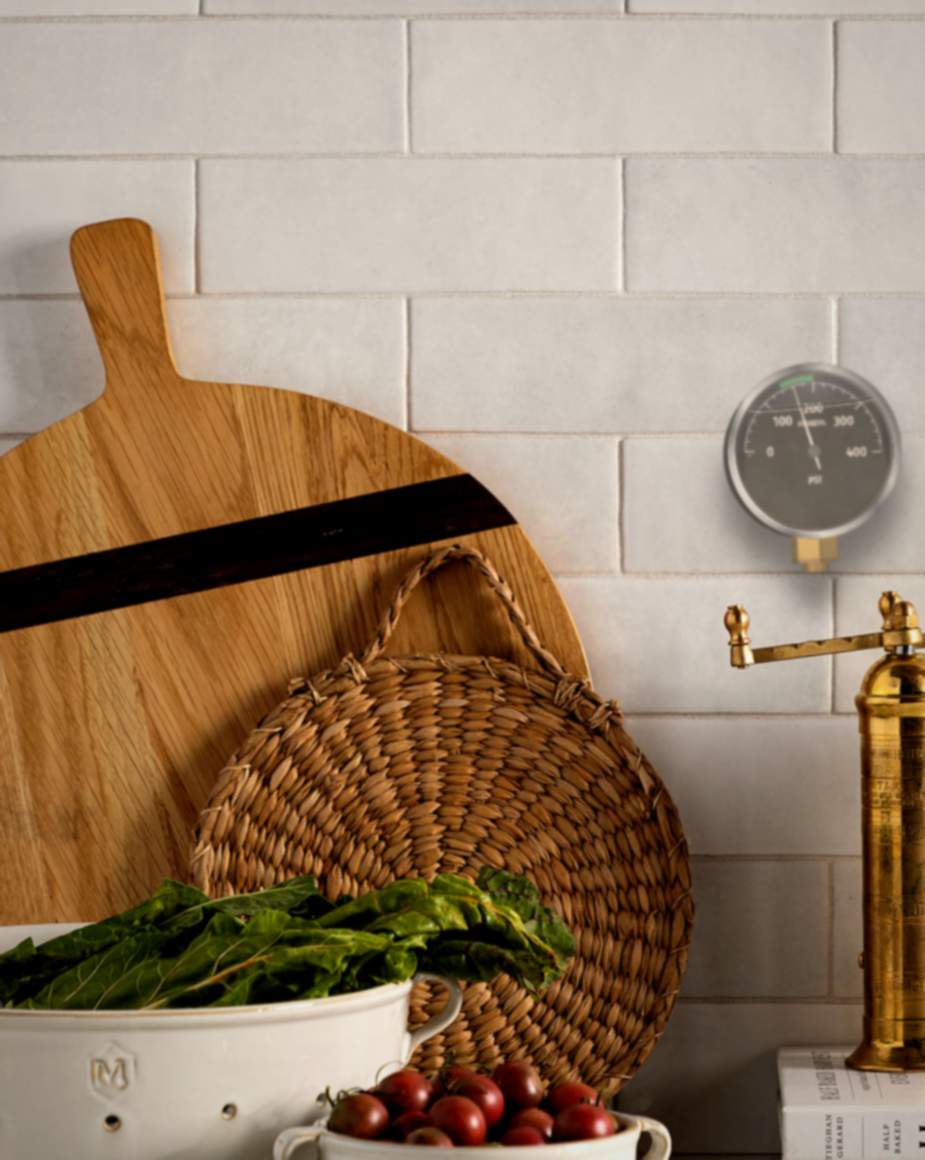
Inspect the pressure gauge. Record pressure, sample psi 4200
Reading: psi 160
